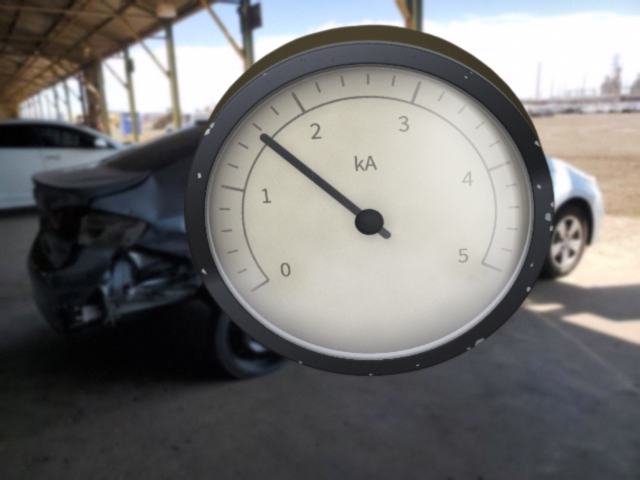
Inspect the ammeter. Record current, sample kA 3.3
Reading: kA 1.6
